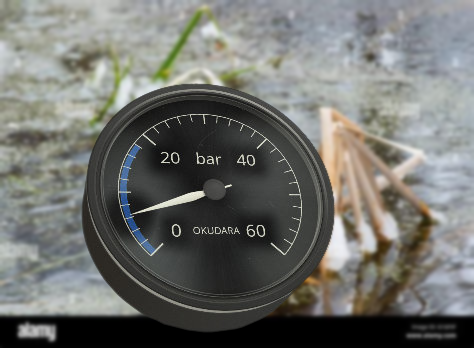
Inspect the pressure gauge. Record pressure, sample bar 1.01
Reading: bar 6
